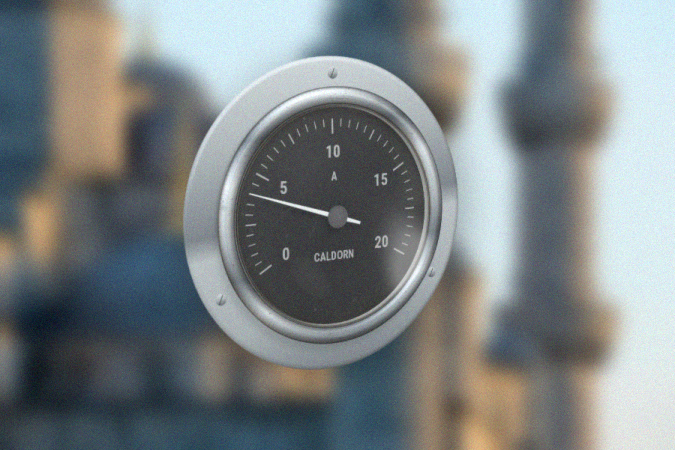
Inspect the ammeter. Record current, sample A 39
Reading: A 4
